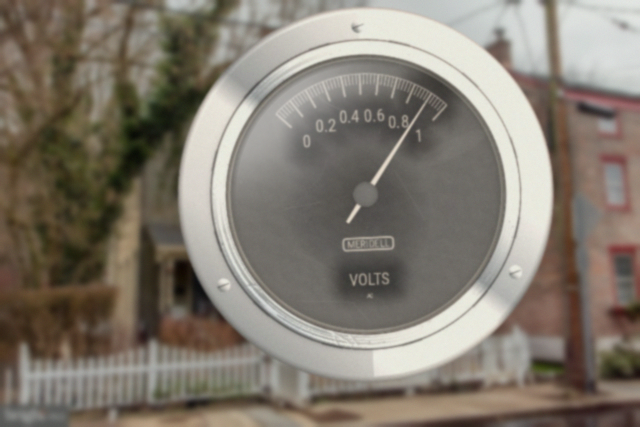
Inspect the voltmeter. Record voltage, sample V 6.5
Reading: V 0.9
